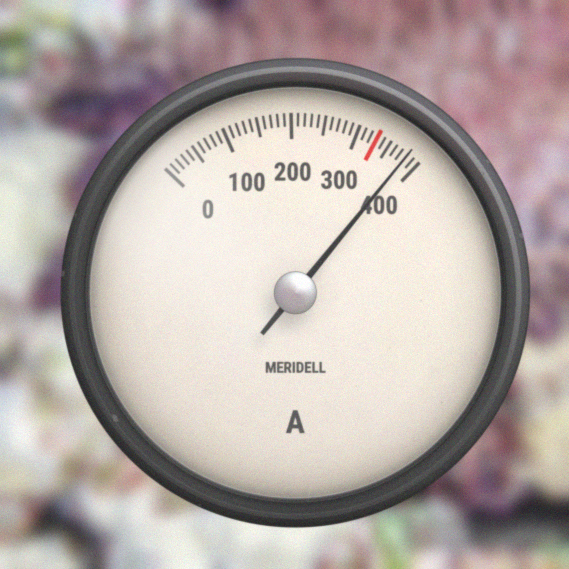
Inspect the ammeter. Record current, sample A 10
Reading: A 380
